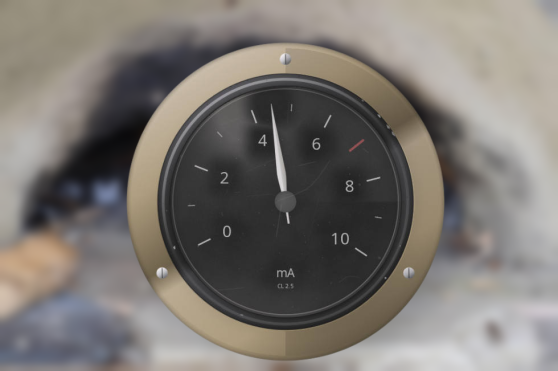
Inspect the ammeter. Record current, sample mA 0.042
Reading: mA 4.5
